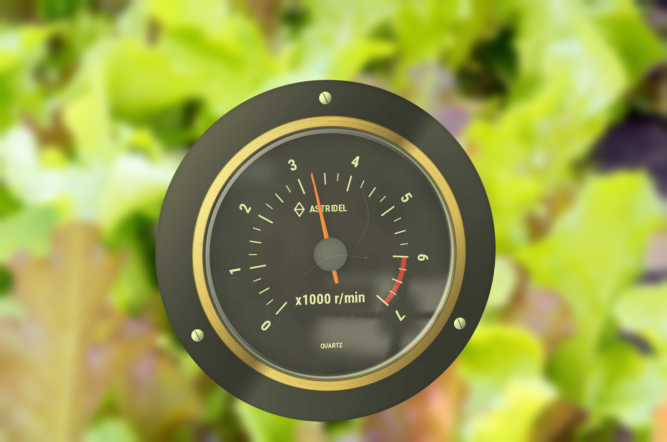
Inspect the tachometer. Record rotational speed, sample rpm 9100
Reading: rpm 3250
